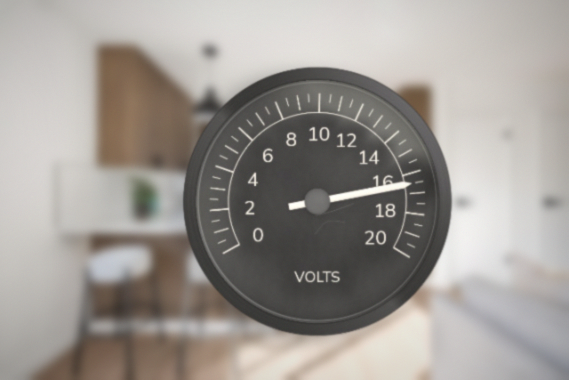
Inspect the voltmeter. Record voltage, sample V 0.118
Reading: V 16.5
